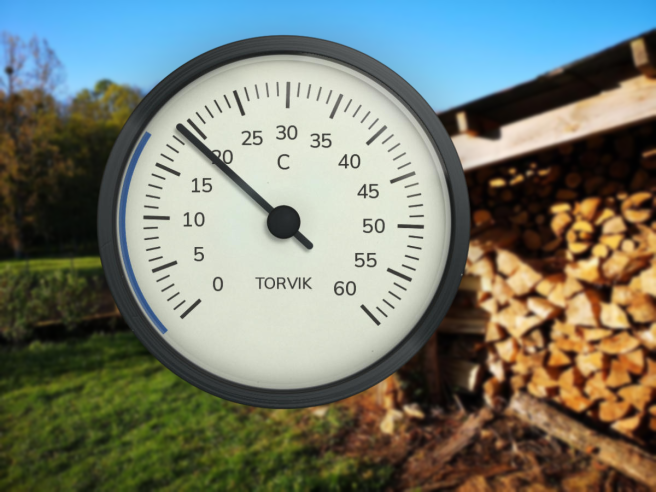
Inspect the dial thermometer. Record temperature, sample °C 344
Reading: °C 19
